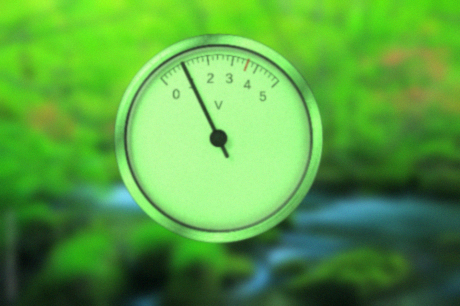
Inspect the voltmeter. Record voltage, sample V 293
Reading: V 1
